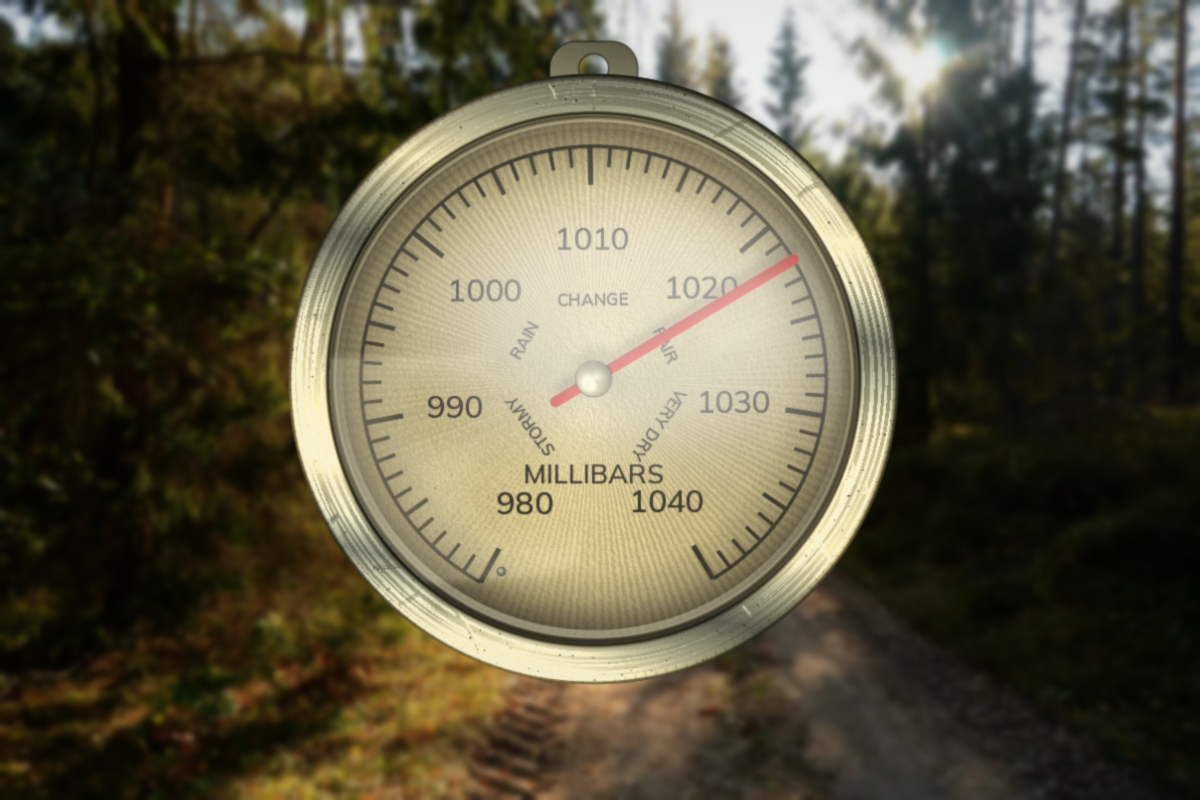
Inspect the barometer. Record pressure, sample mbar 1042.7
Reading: mbar 1022
